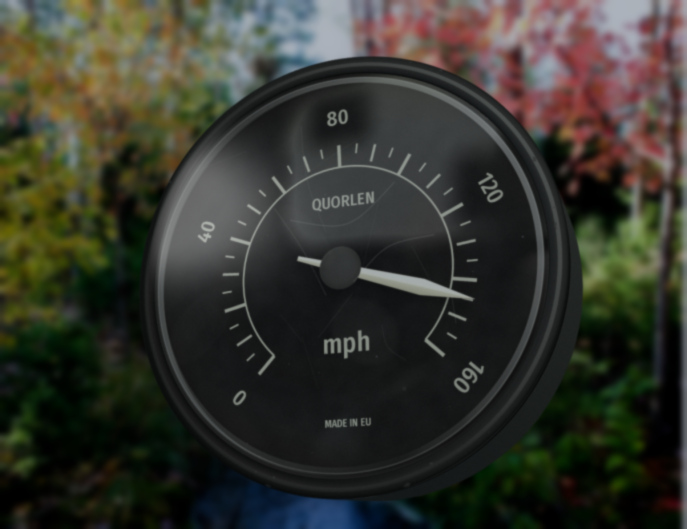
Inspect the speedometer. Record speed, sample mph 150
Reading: mph 145
